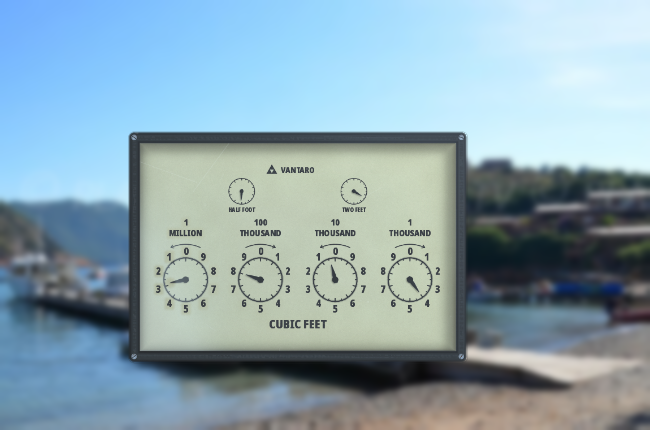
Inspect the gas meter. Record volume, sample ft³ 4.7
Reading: ft³ 280400
